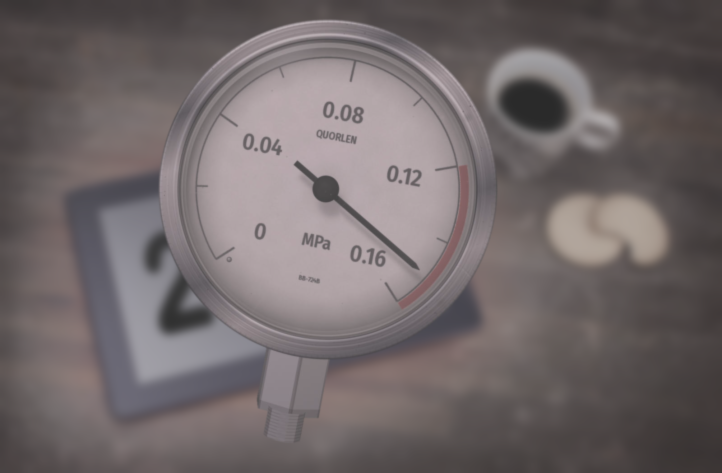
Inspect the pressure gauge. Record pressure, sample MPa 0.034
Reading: MPa 0.15
